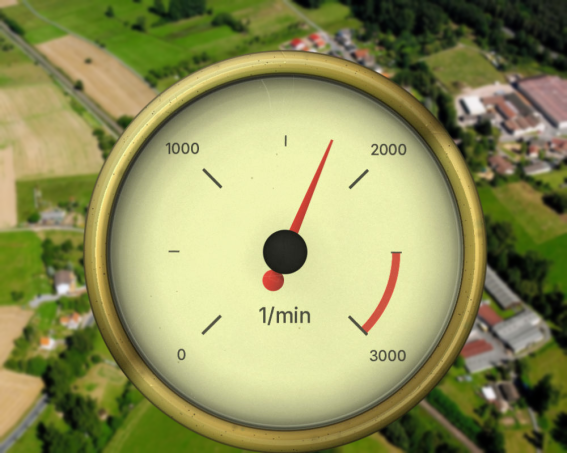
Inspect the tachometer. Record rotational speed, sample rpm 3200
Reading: rpm 1750
